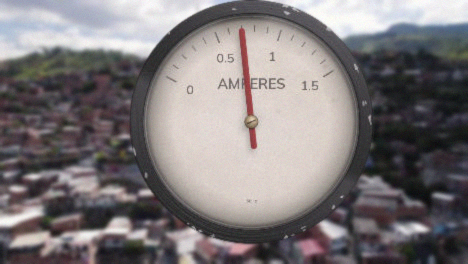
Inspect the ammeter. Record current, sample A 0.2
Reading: A 0.7
